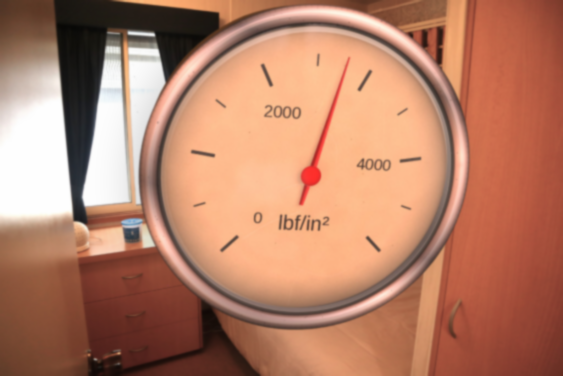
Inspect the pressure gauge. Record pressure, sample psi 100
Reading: psi 2750
